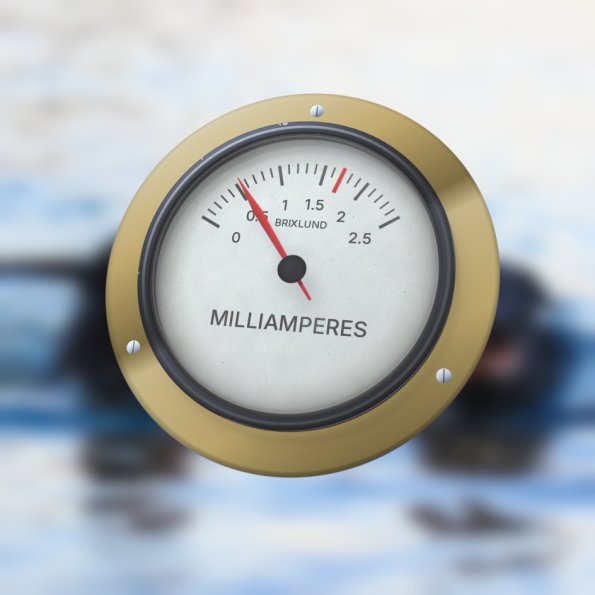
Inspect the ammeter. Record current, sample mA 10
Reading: mA 0.55
